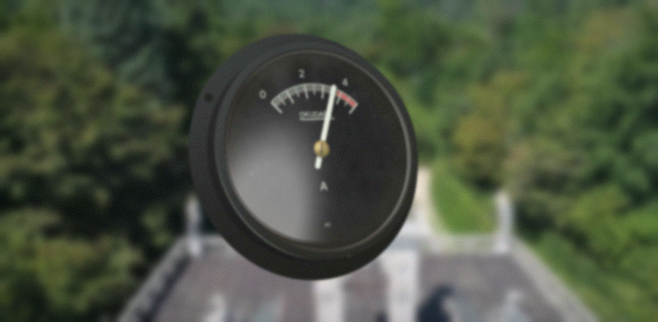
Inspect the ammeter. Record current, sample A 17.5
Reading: A 3.5
